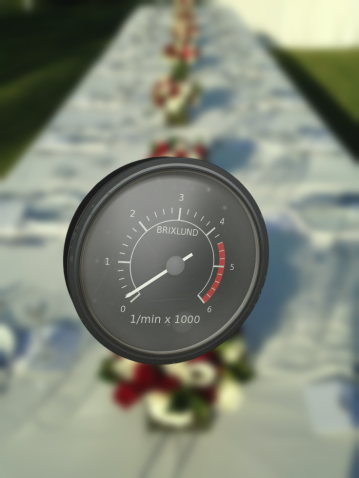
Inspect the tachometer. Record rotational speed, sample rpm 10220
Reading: rpm 200
